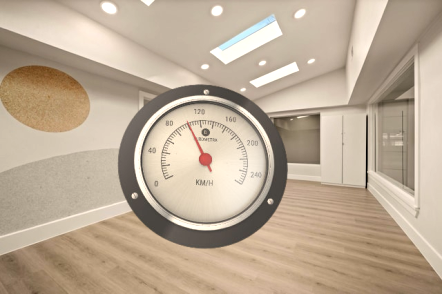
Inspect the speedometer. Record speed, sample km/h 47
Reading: km/h 100
